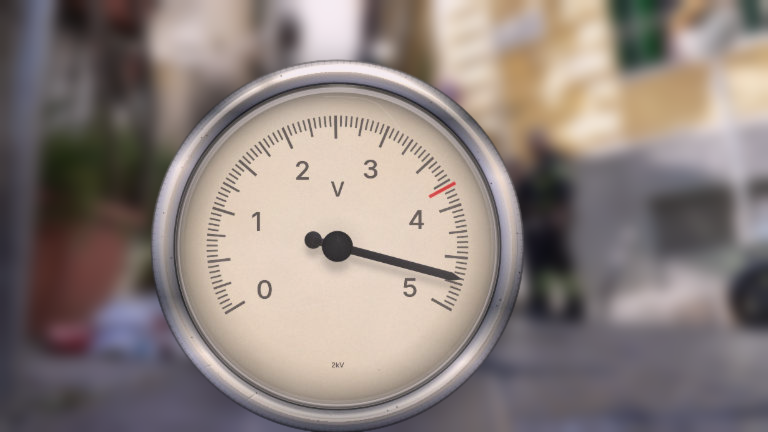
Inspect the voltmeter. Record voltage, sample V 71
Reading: V 4.7
